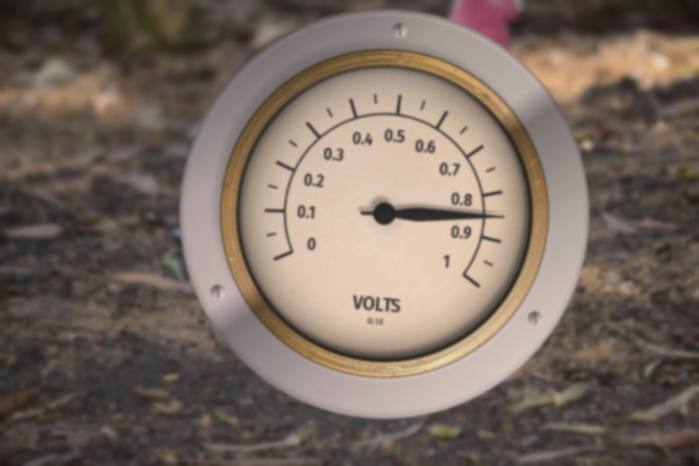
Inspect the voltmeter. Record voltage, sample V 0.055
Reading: V 0.85
